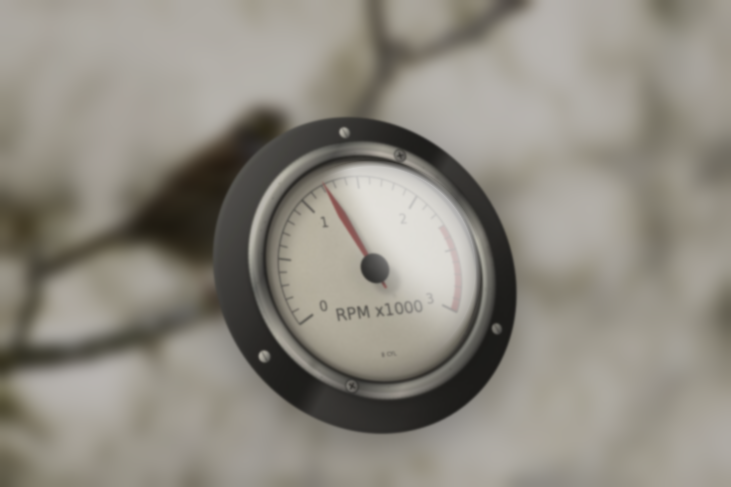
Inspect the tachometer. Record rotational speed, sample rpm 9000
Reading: rpm 1200
